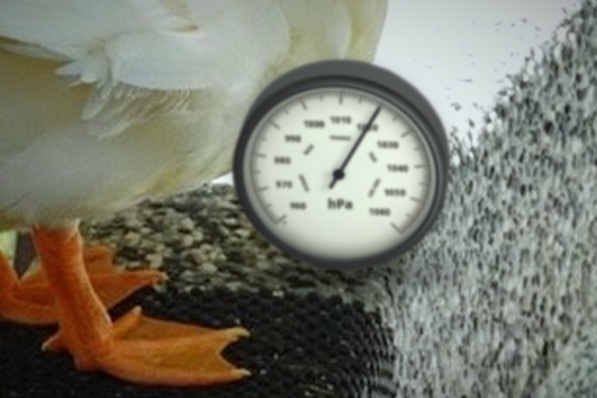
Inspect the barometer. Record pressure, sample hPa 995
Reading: hPa 1020
